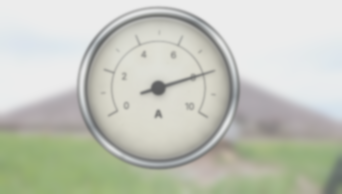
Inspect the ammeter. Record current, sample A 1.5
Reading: A 8
